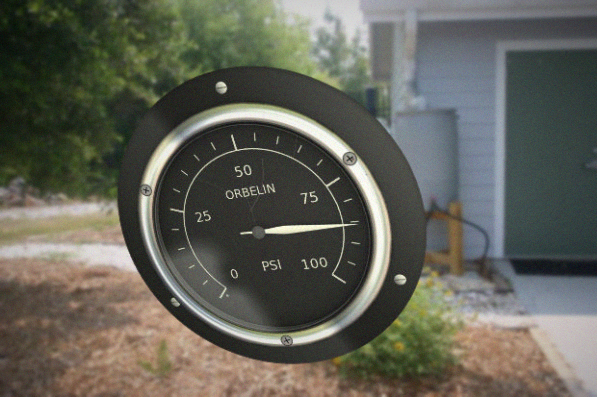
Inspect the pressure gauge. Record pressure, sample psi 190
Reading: psi 85
